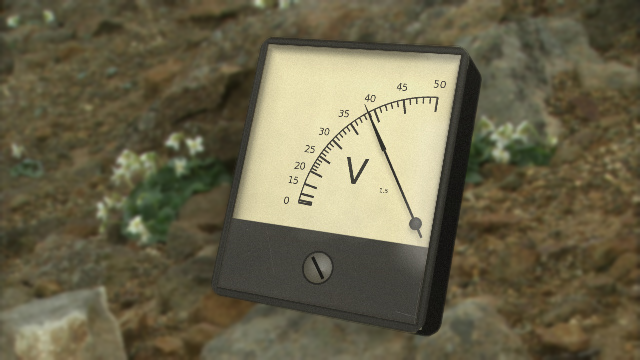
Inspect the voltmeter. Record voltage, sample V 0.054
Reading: V 39
